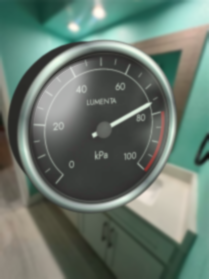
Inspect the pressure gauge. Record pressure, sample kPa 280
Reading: kPa 75
